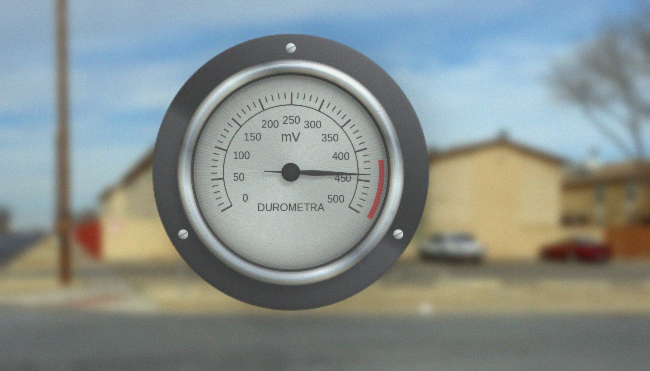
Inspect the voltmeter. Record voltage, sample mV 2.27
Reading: mV 440
